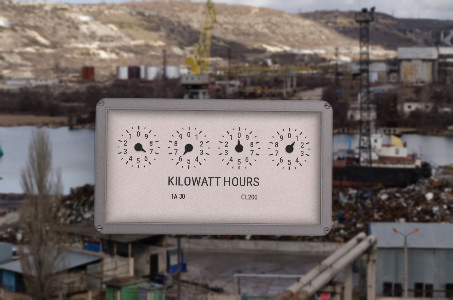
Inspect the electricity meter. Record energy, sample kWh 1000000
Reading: kWh 6601
